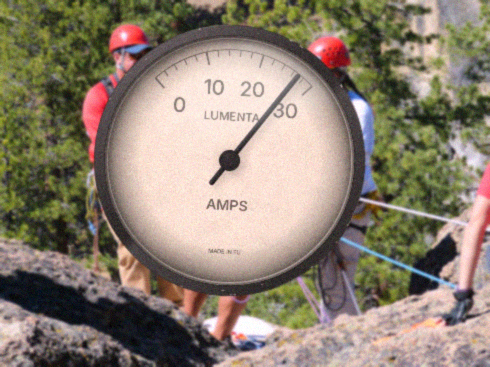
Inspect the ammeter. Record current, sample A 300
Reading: A 27
